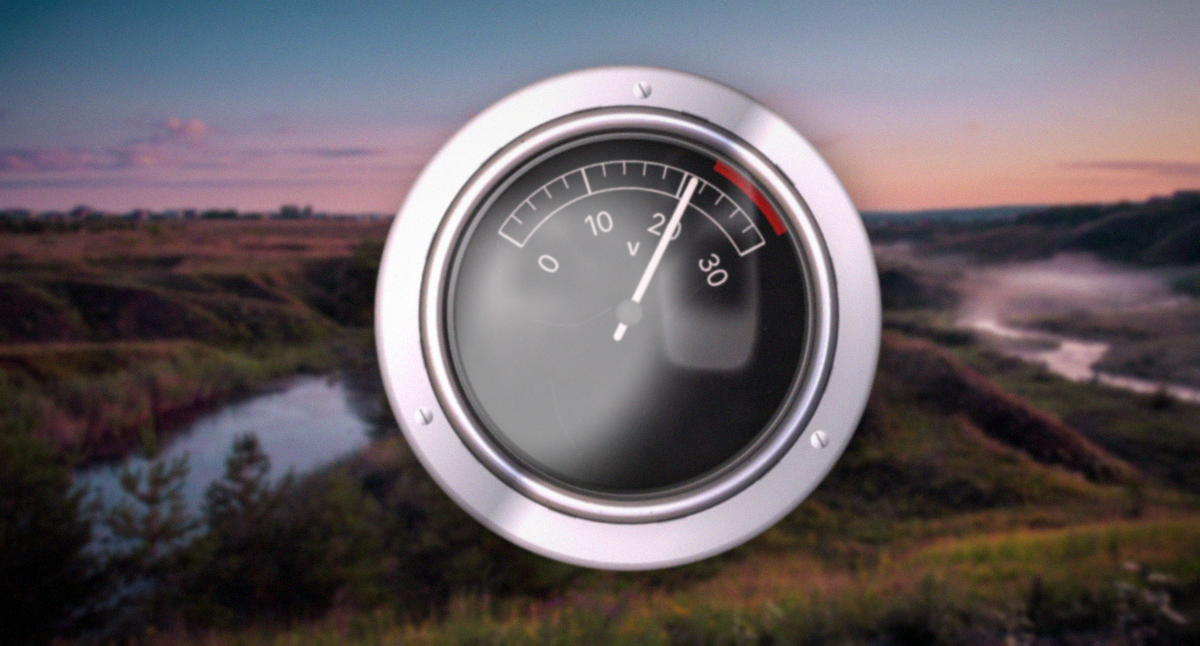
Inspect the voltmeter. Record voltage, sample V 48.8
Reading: V 21
